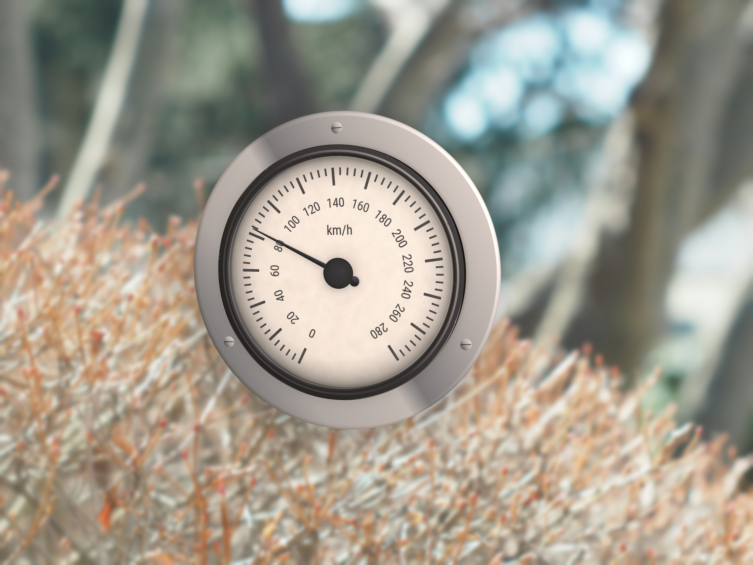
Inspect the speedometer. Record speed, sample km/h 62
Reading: km/h 84
